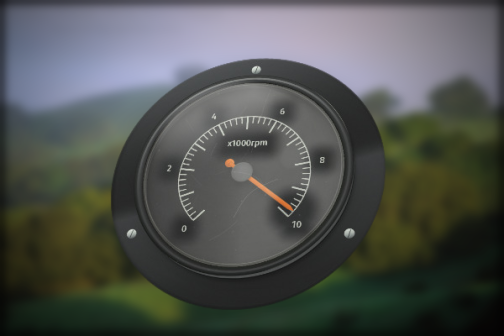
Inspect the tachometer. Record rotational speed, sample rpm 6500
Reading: rpm 9800
